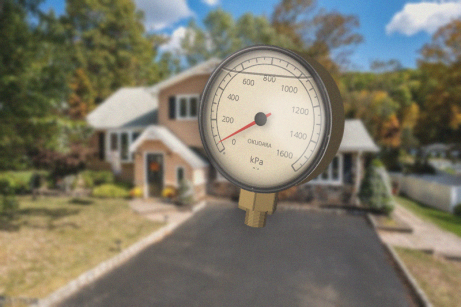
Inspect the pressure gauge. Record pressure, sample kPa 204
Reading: kPa 50
